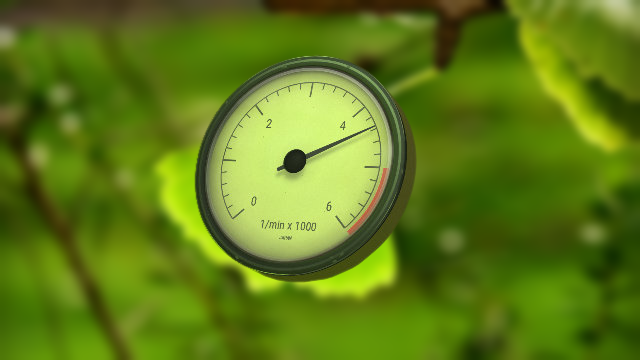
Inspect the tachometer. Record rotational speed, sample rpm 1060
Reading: rpm 4400
